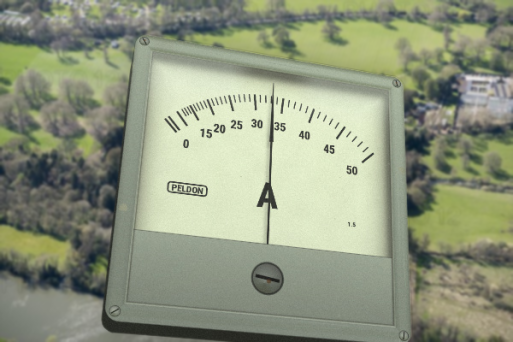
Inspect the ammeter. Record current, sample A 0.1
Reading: A 33
